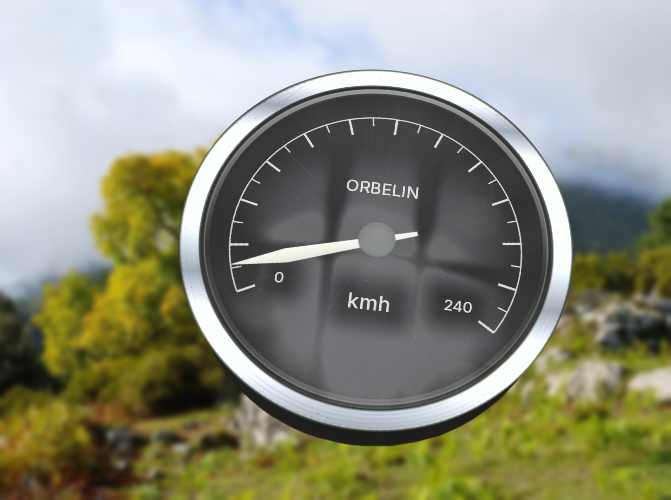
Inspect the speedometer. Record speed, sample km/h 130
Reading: km/h 10
